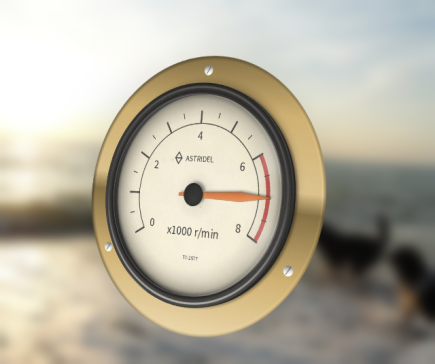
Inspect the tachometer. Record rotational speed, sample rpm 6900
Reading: rpm 7000
